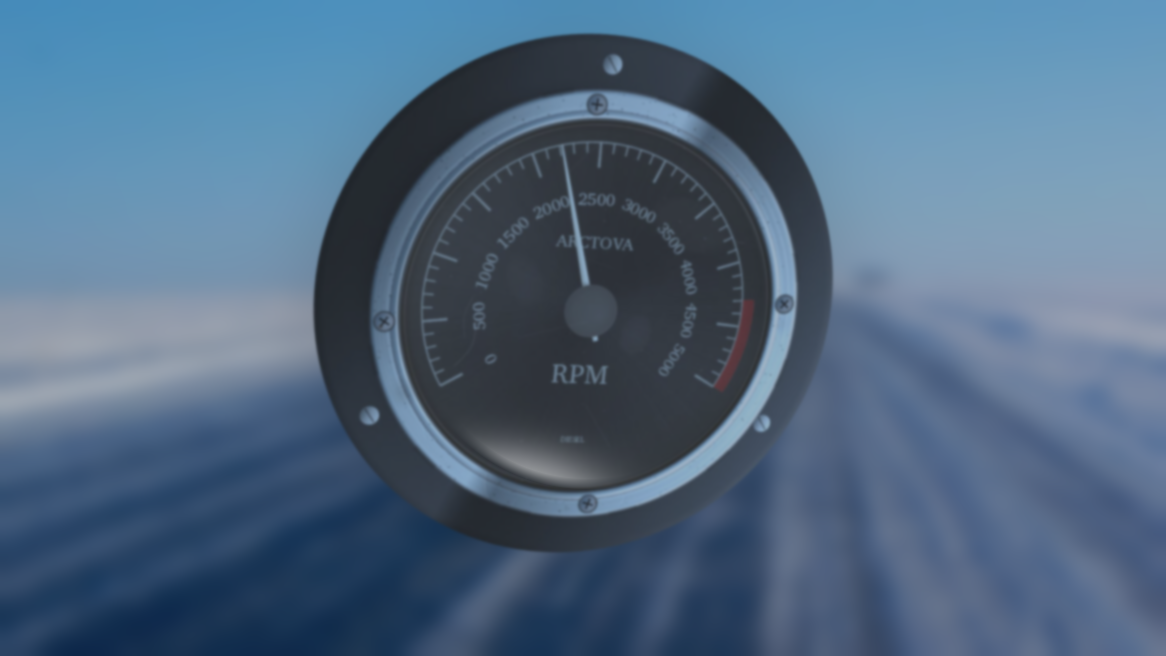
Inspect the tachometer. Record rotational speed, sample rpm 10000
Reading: rpm 2200
